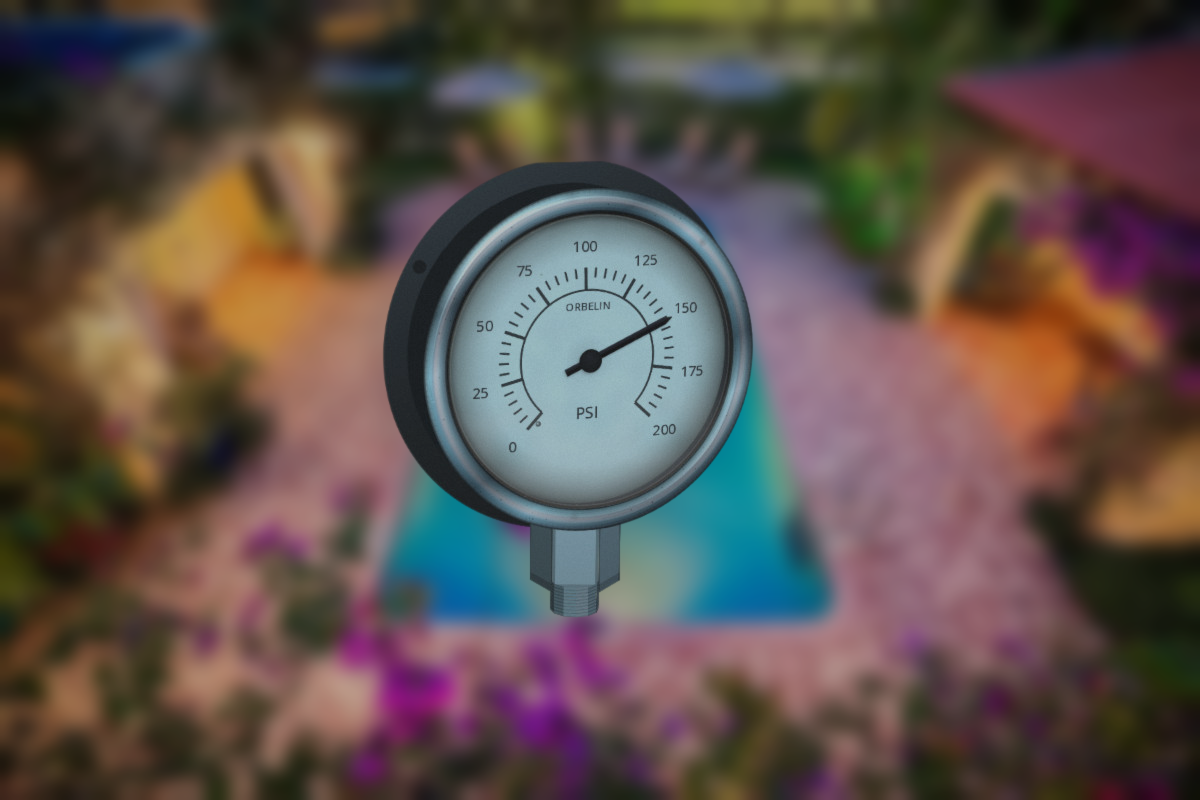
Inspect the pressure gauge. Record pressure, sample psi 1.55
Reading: psi 150
